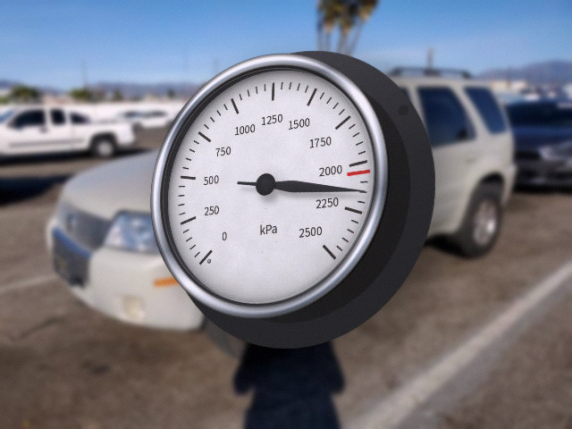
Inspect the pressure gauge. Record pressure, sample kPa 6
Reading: kPa 2150
